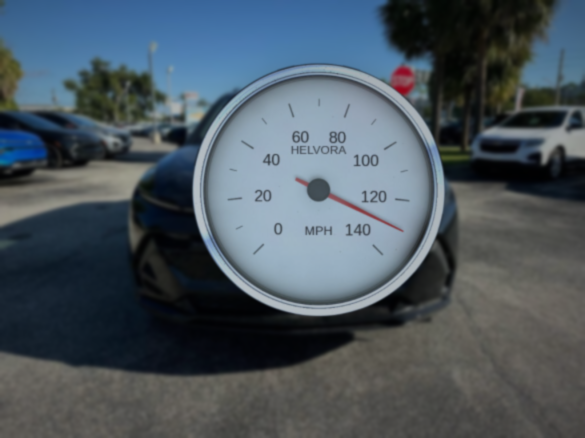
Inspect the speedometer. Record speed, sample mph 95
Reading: mph 130
